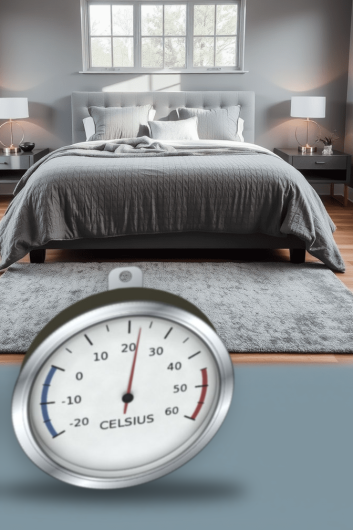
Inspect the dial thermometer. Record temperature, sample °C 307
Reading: °C 22.5
